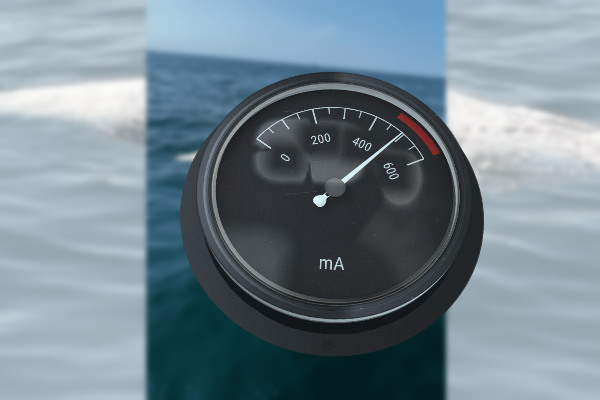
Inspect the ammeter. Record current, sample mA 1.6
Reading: mA 500
